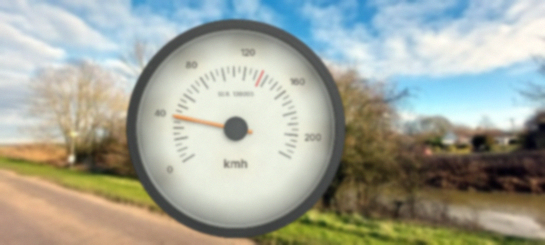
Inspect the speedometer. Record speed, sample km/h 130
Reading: km/h 40
